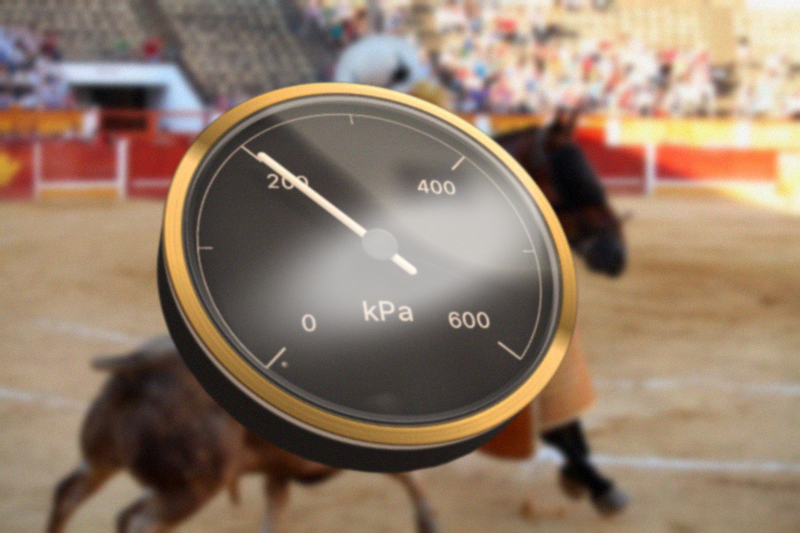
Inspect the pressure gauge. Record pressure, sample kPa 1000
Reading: kPa 200
